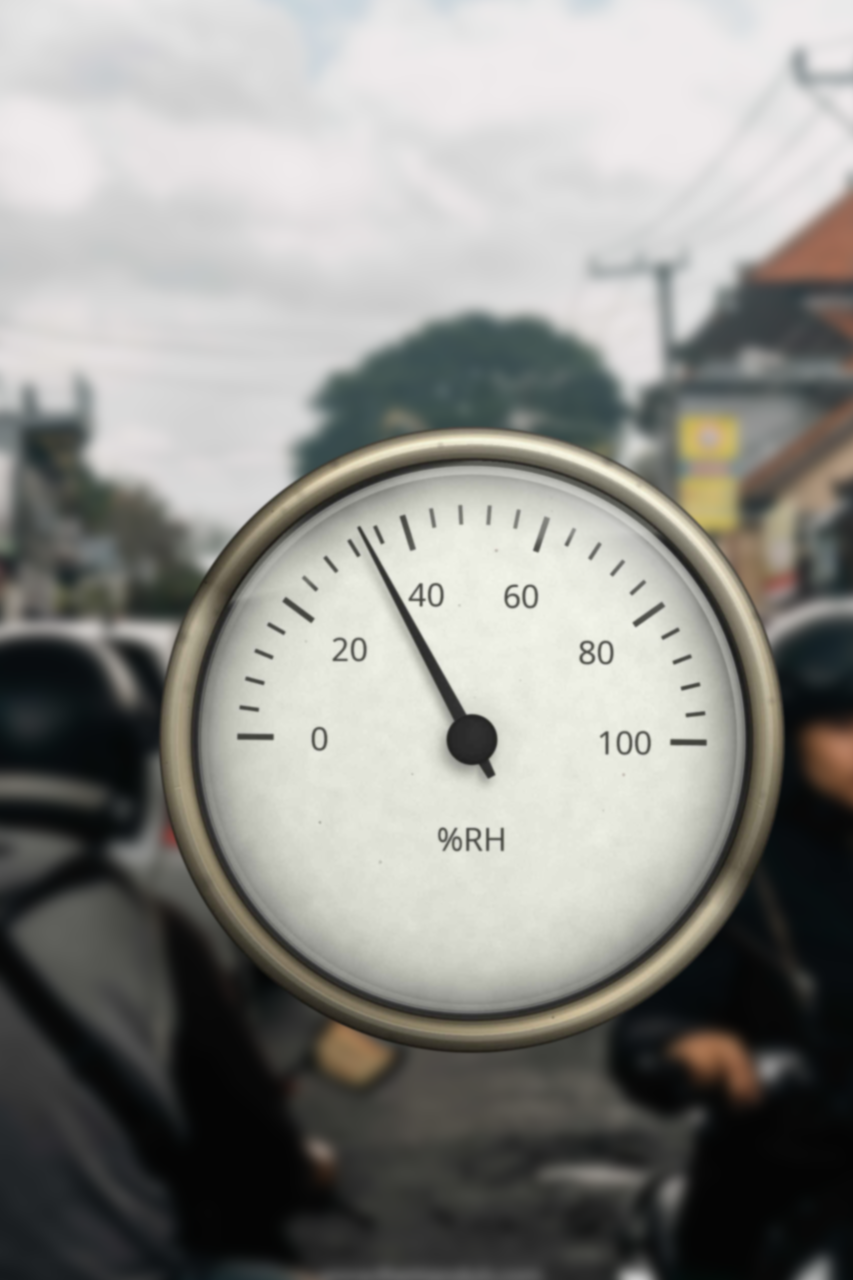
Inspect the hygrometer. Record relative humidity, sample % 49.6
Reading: % 34
